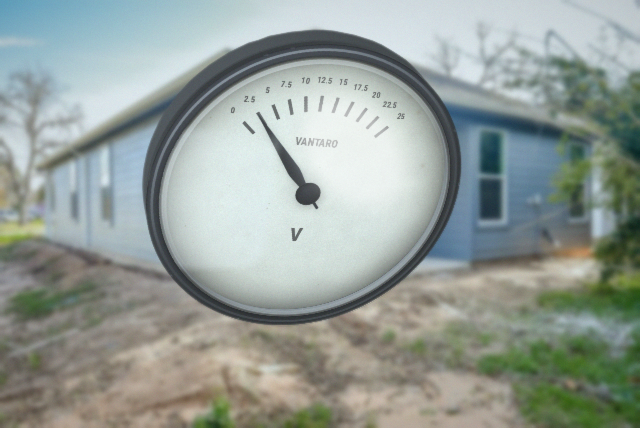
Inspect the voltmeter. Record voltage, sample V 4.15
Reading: V 2.5
